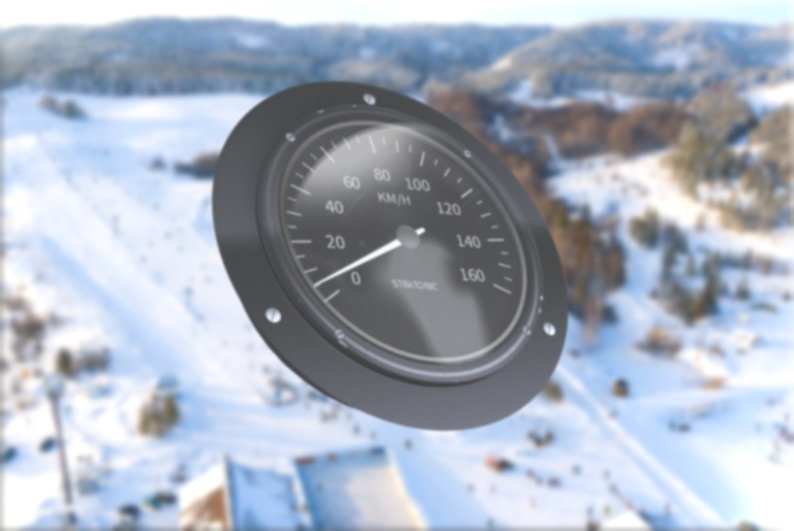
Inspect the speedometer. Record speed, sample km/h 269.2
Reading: km/h 5
